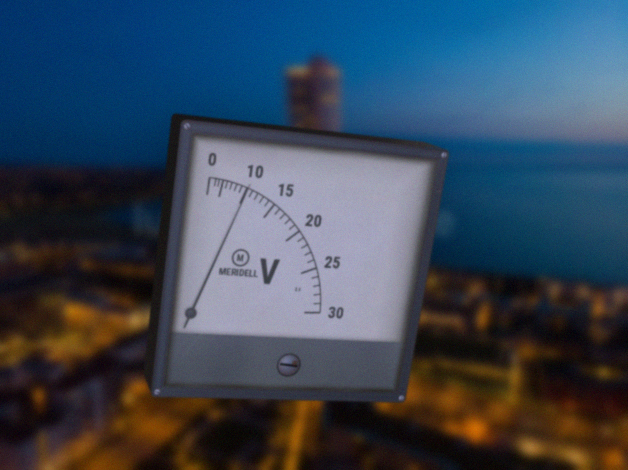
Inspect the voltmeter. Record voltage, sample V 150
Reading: V 10
